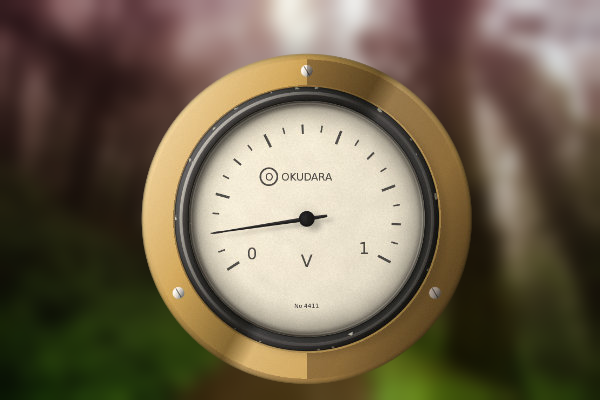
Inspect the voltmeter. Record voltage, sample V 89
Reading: V 0.1
